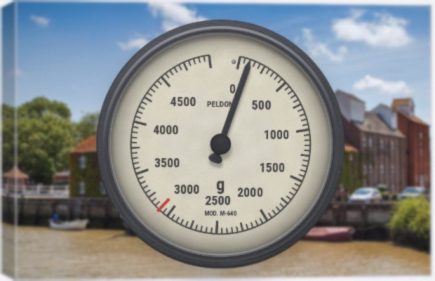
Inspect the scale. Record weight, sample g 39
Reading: g 100
